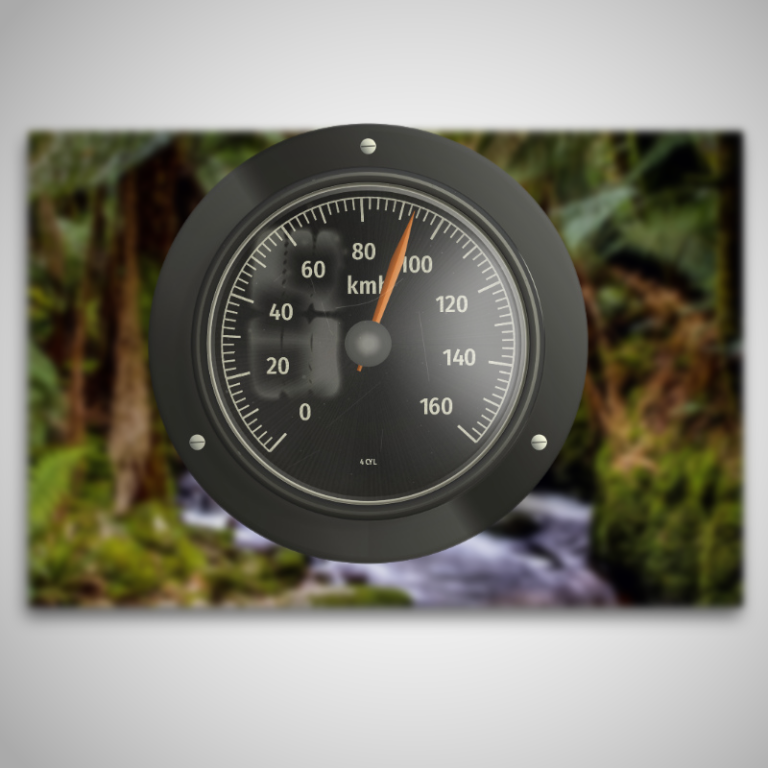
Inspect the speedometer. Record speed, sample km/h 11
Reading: km/h 93
